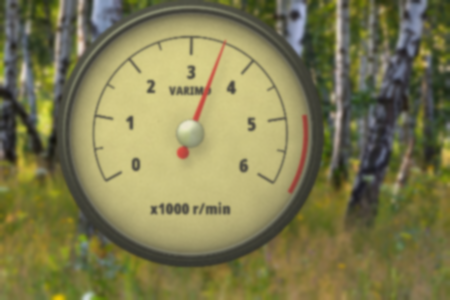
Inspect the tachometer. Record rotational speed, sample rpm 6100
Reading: rpm 3500
